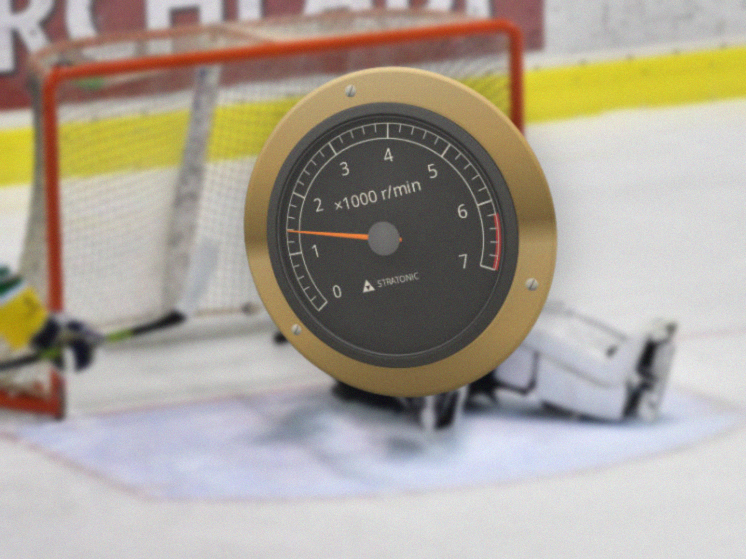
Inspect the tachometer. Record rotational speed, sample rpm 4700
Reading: rpm 1400
